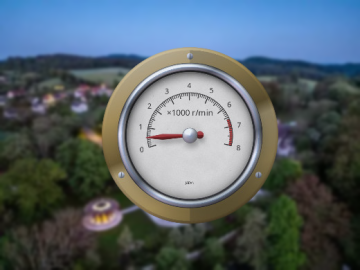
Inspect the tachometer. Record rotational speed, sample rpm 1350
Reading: rpm 500
